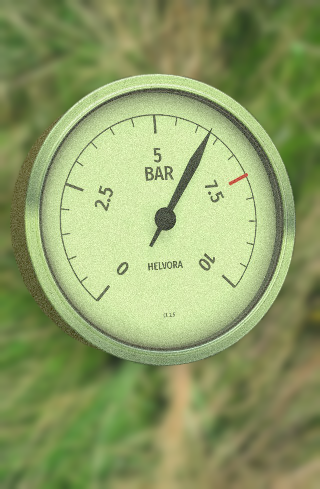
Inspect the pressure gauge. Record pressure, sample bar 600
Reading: bar 6.25
